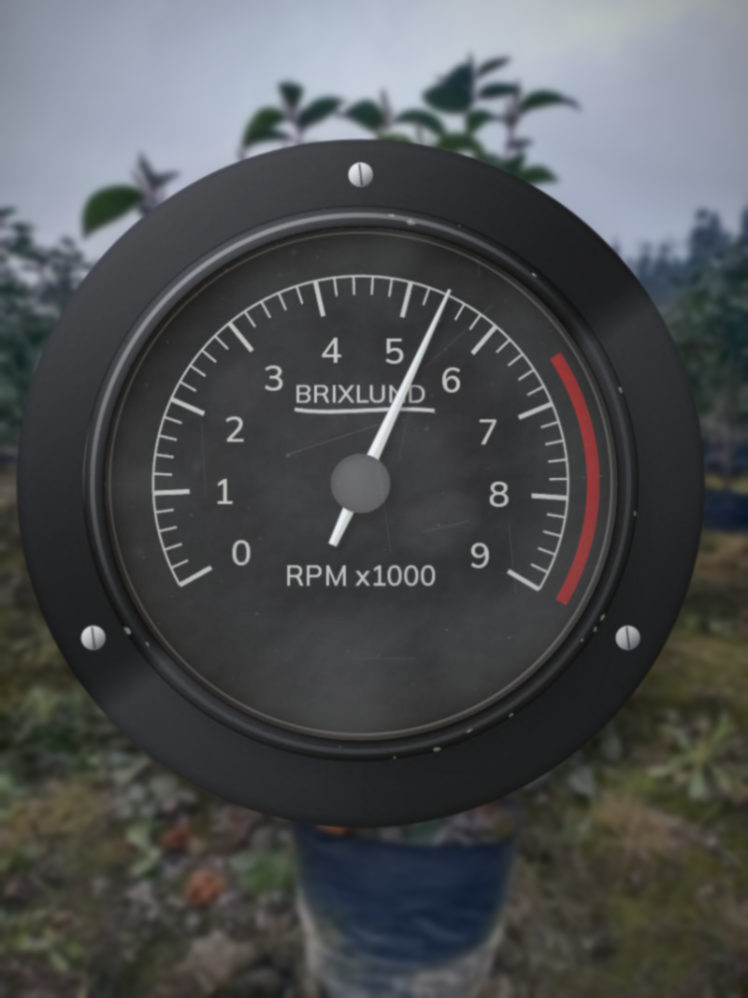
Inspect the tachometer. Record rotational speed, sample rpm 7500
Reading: rpm 5400
